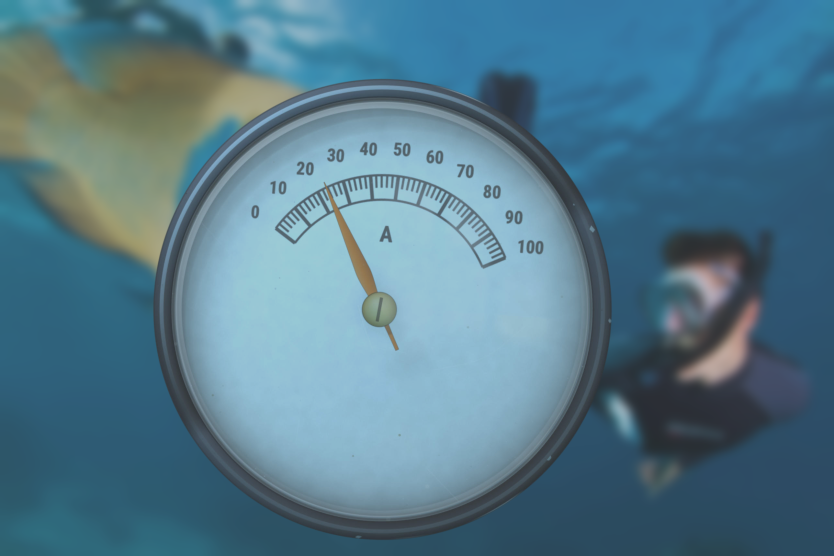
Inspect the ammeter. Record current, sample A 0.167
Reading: A 24
